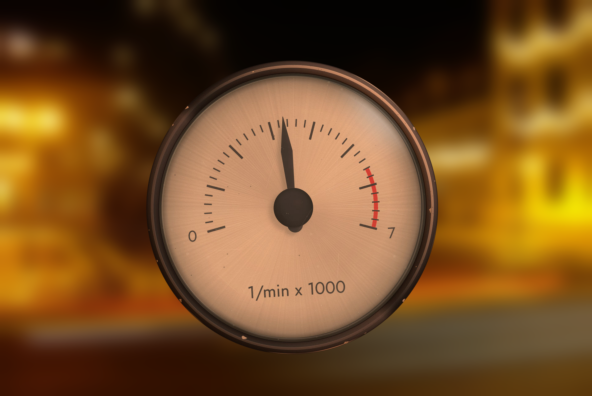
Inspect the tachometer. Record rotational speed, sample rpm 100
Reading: rpm 3300
